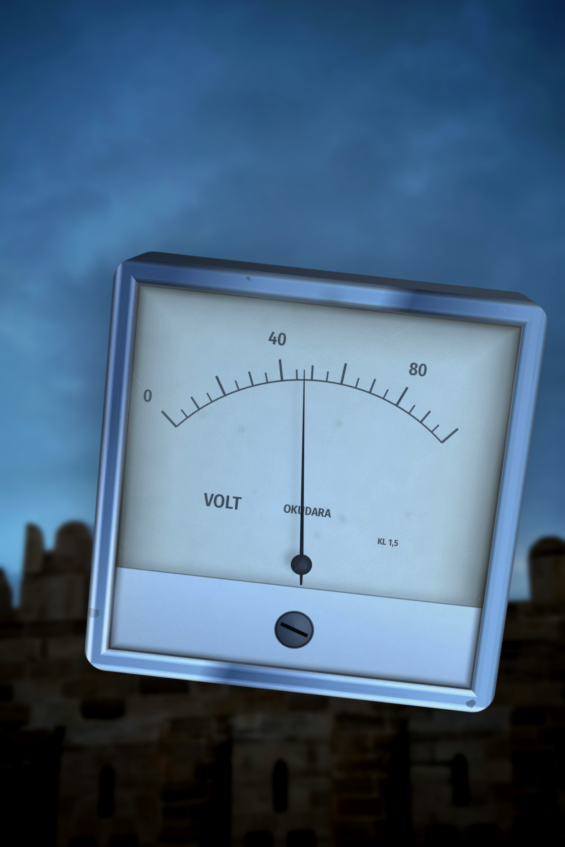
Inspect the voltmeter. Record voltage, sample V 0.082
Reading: V 47.5
